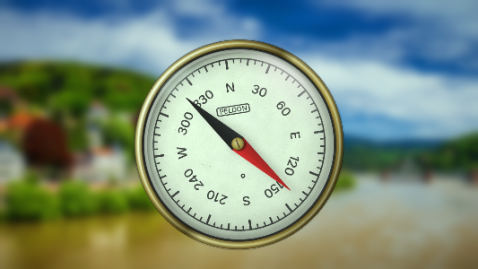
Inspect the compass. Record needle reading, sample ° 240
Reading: ° 140
